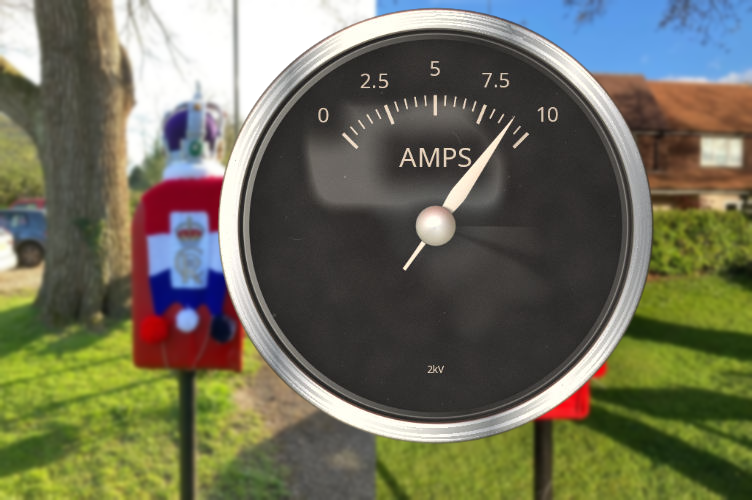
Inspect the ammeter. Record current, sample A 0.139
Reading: A 9
